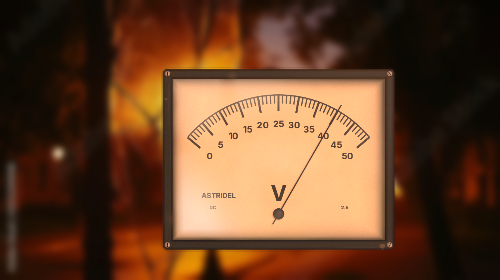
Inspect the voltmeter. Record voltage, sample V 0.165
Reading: V 40
